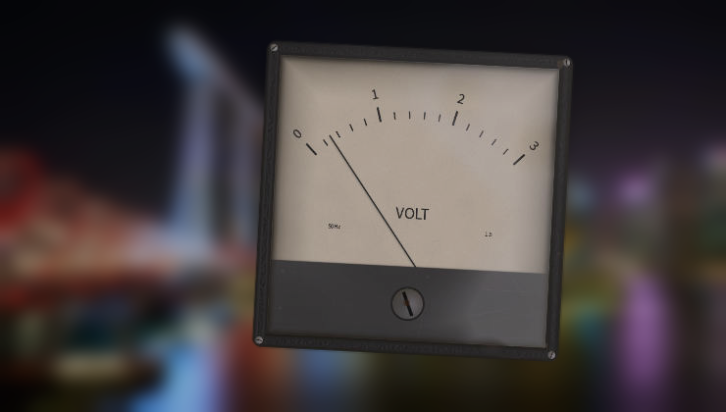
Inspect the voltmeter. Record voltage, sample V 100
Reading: V 0.3
